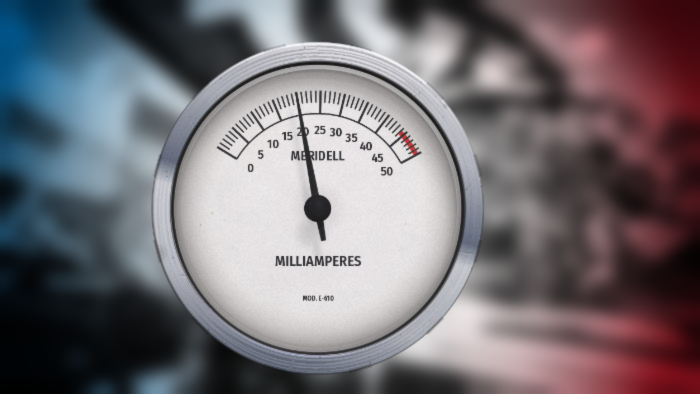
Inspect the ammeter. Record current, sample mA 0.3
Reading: mA 20
